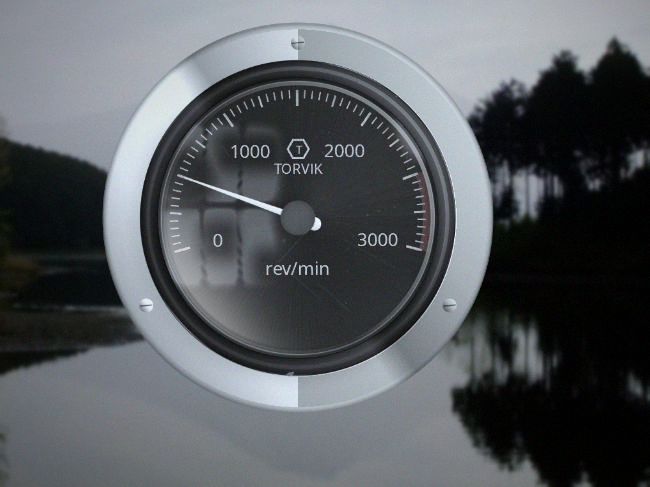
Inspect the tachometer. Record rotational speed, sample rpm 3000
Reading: rpm 500
